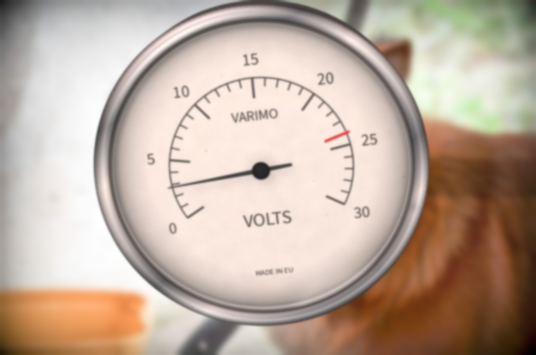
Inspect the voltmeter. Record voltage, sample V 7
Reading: V 3
